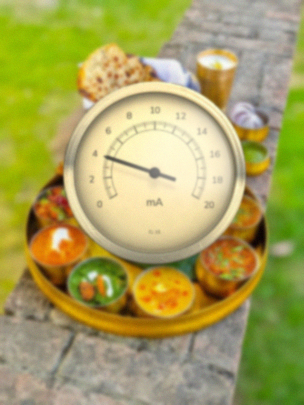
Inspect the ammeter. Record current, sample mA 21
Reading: mA 4
